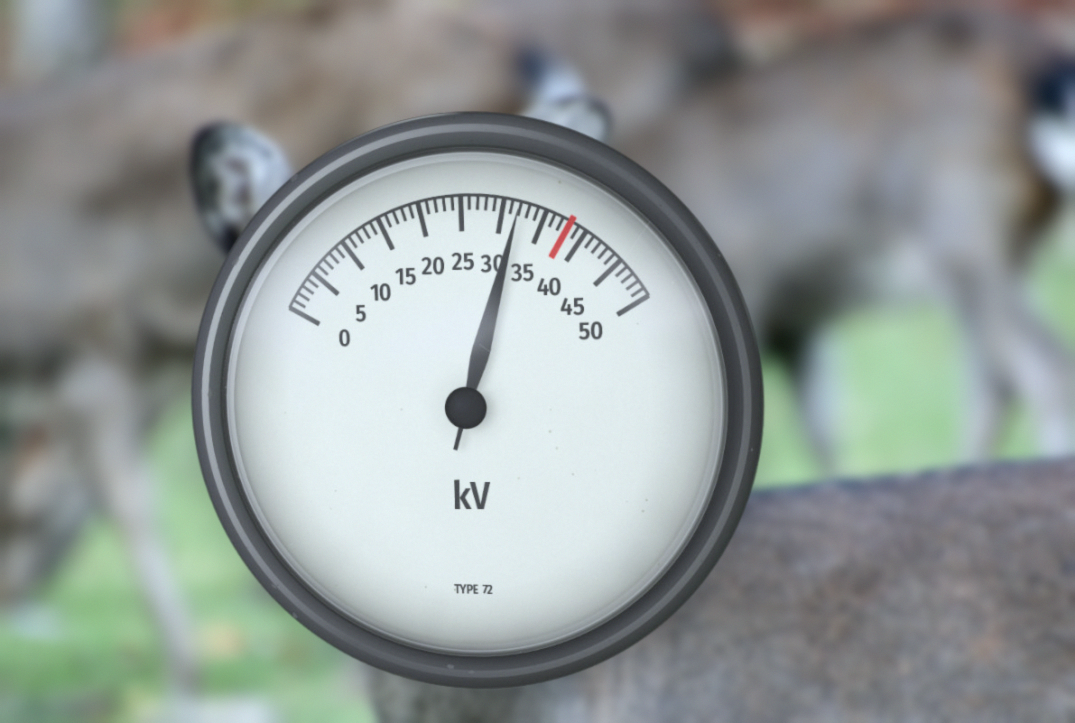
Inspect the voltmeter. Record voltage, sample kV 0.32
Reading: kV 32
